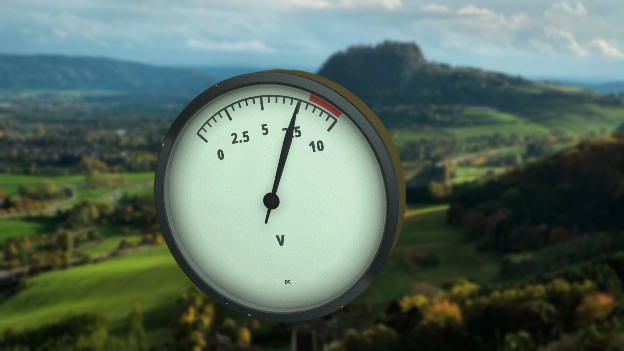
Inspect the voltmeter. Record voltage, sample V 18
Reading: V 7.5
